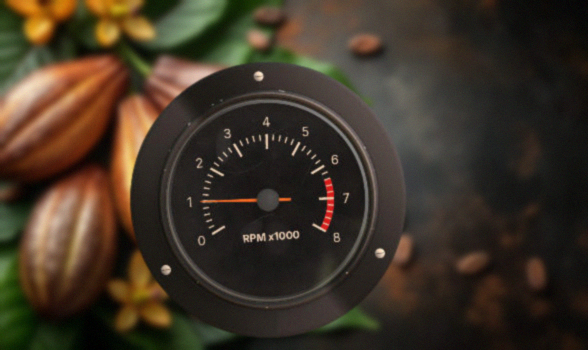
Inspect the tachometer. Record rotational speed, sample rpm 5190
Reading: rpm 1000
